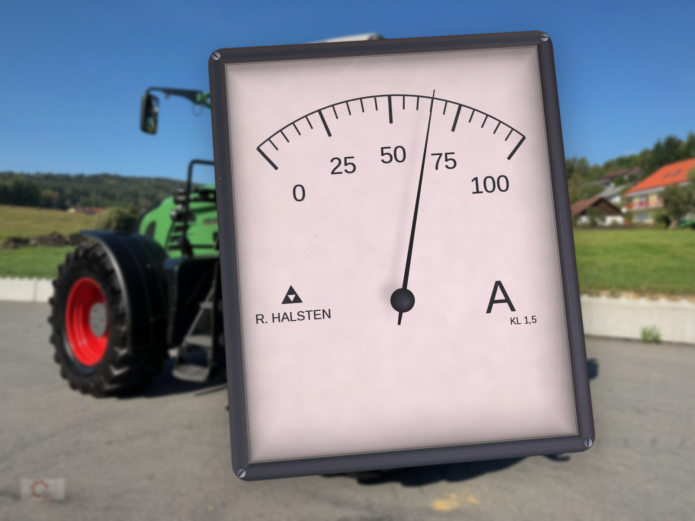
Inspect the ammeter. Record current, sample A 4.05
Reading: A 65
